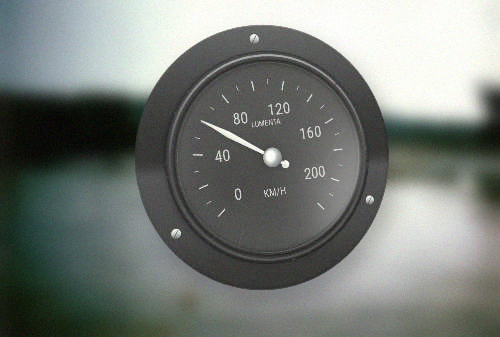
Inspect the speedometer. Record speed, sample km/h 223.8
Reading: km/h 60
